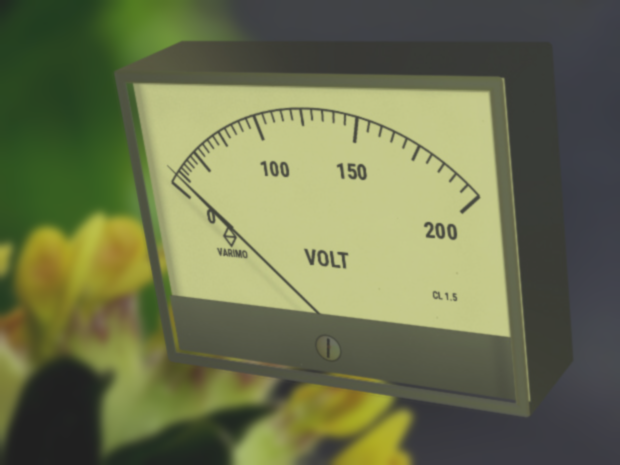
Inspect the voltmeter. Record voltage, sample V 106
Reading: V 25
